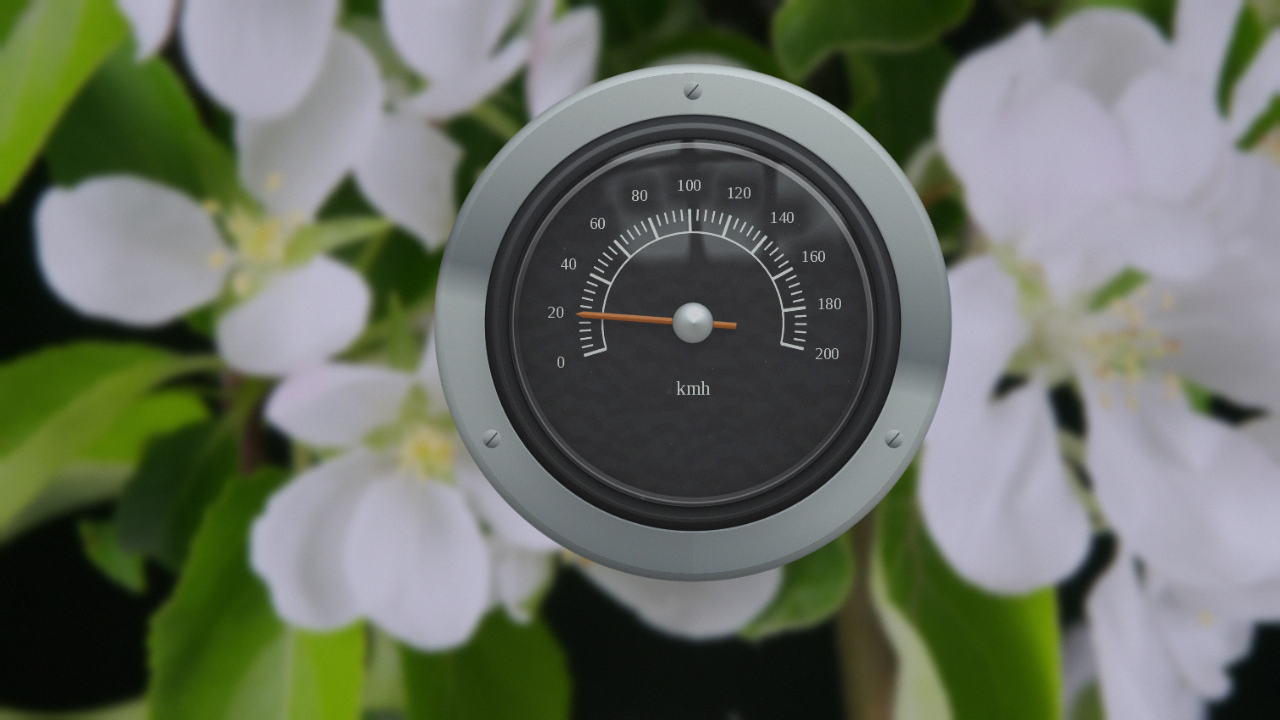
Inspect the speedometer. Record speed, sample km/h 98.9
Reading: km/h 20
